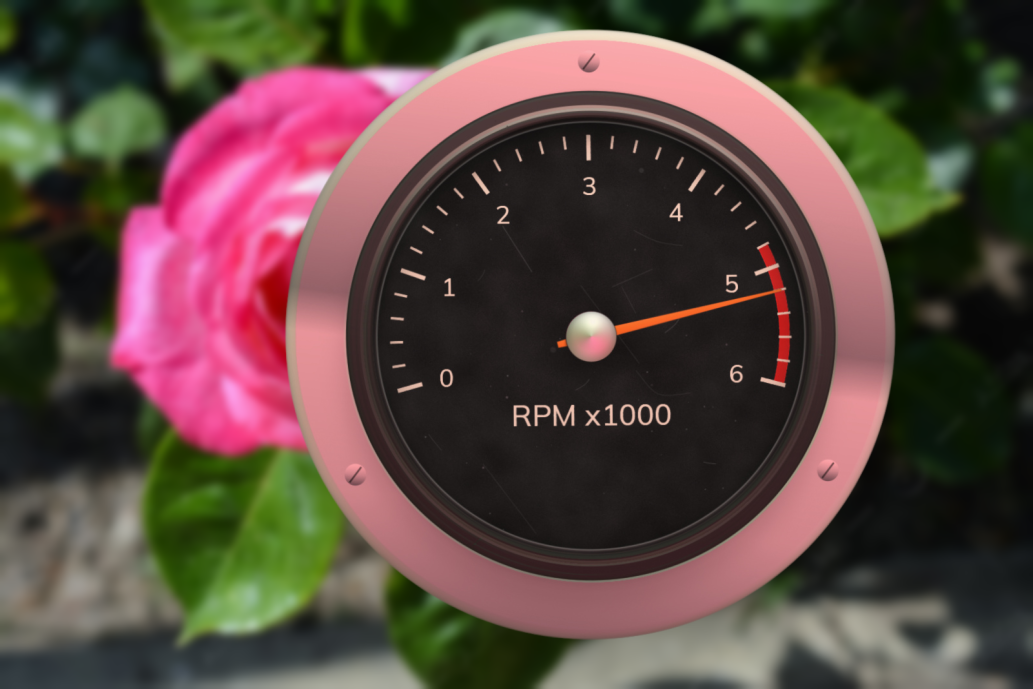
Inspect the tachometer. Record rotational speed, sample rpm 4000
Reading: rpm 5200
